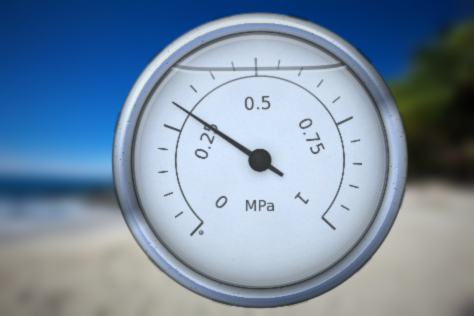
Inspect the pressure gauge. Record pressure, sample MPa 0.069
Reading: MPa 0.3
